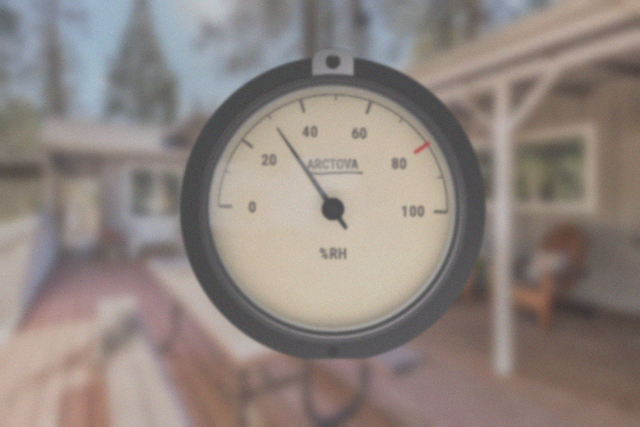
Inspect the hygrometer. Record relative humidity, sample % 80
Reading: % 30
